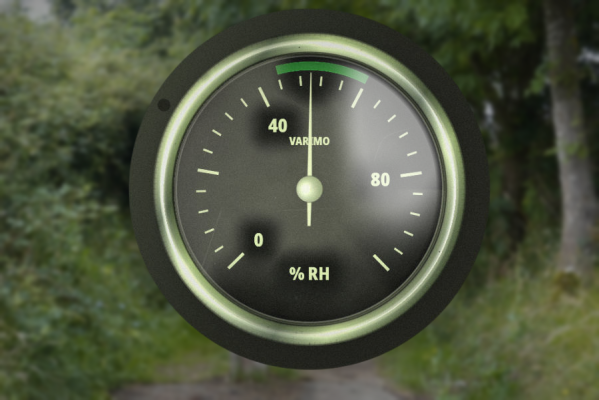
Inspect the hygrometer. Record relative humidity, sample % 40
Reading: % 50
